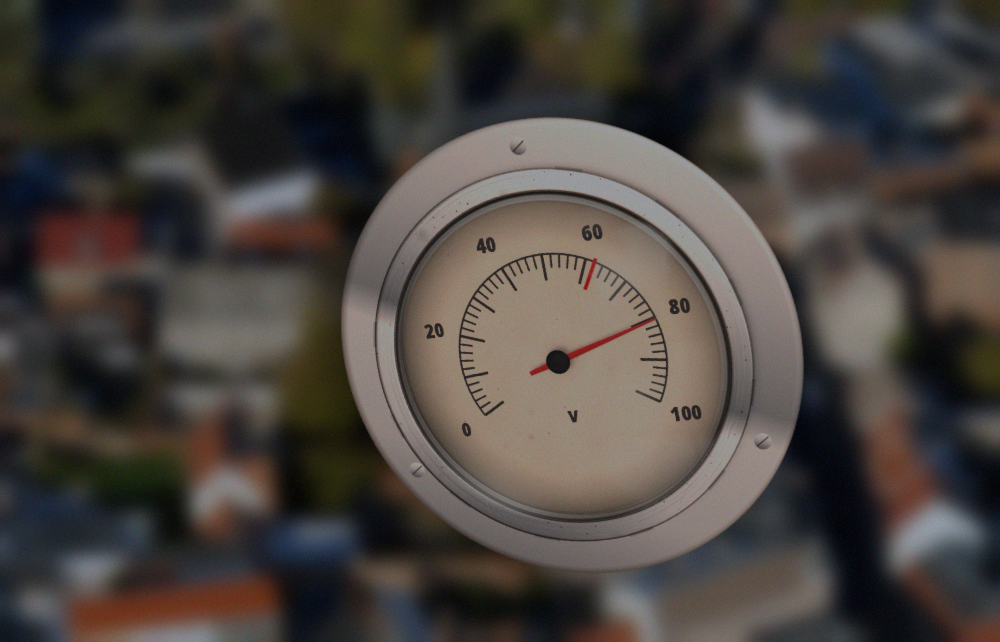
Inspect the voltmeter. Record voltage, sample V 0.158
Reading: V 80
